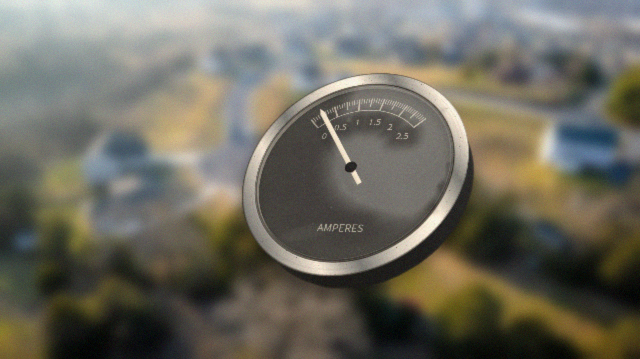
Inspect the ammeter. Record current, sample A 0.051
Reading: A 0.25
